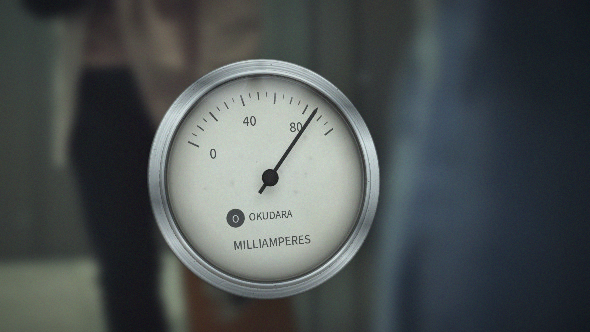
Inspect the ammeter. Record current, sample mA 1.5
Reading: mA 85
